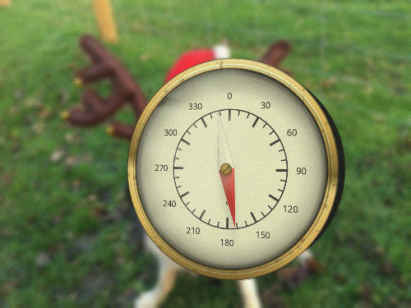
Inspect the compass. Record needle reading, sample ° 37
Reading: ° 170
